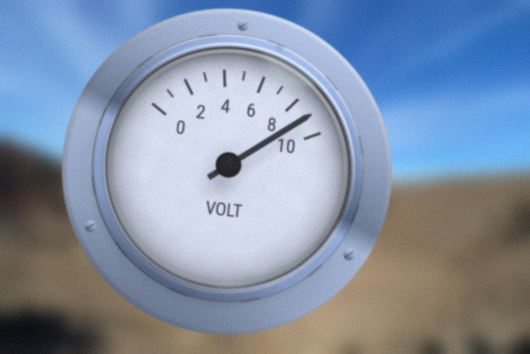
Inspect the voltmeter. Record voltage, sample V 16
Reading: V 9
